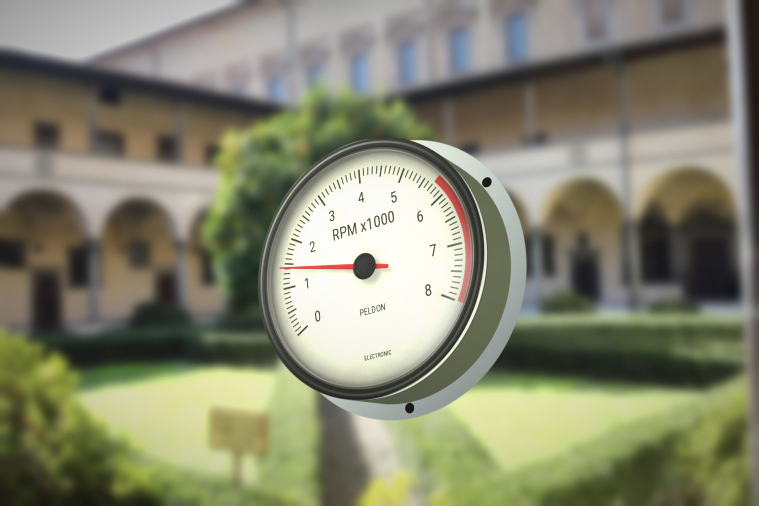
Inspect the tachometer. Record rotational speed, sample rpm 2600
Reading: rpm 1400
